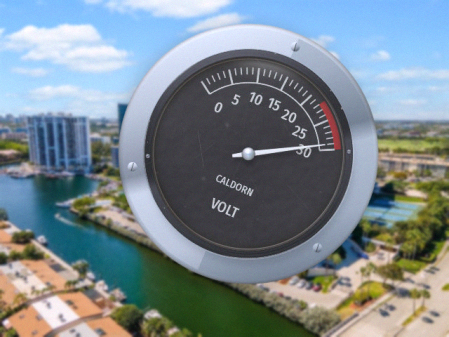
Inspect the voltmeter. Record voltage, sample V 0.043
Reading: V 29
